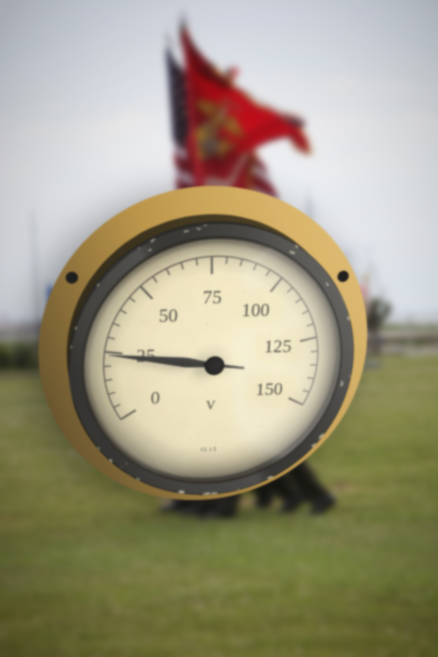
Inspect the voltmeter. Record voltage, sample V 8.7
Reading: V 25
